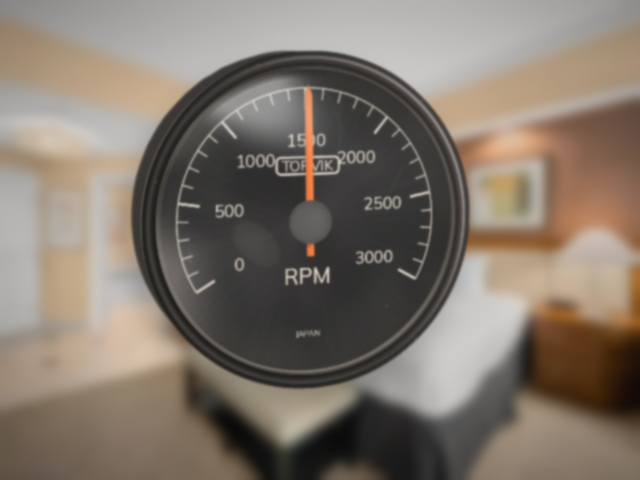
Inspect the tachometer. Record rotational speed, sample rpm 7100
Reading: rpm 1500
